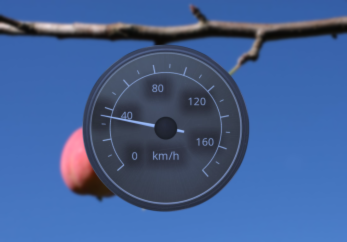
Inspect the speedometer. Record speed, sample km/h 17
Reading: km/h 35
